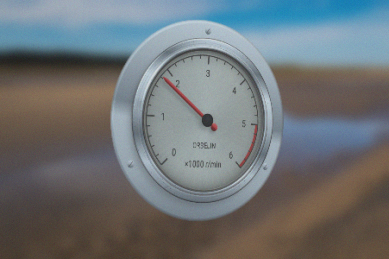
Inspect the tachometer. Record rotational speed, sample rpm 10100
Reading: rpm 1800
